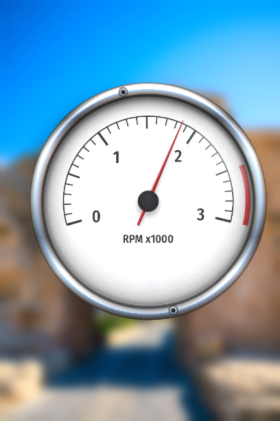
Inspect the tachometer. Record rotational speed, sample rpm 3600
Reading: rpm 1850
